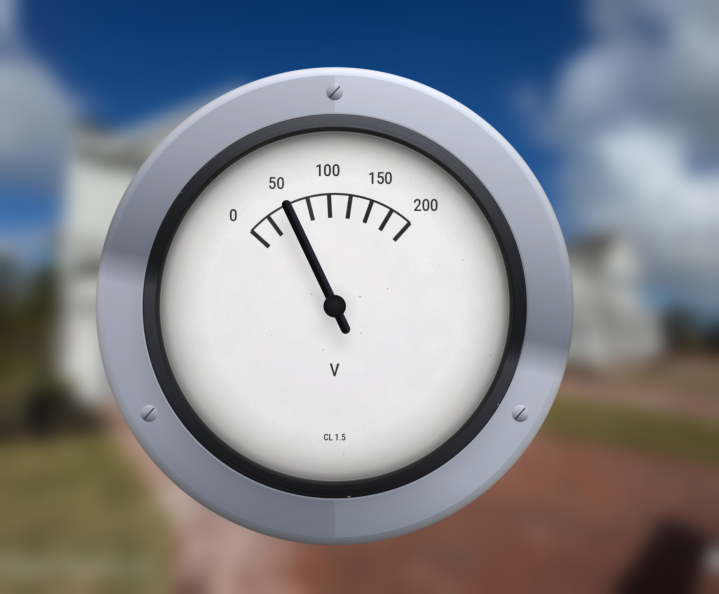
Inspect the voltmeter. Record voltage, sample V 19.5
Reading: V 50
